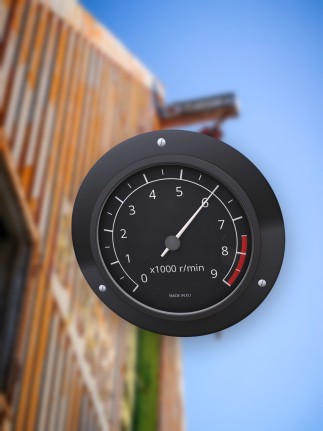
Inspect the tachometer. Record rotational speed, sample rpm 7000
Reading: rpm 6000
